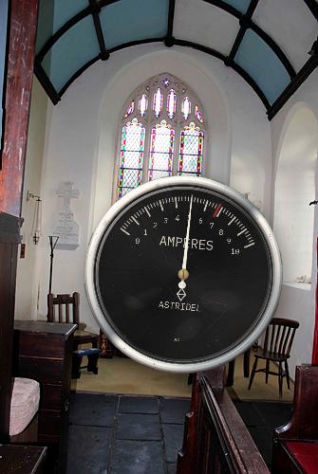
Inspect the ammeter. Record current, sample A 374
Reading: A 5
